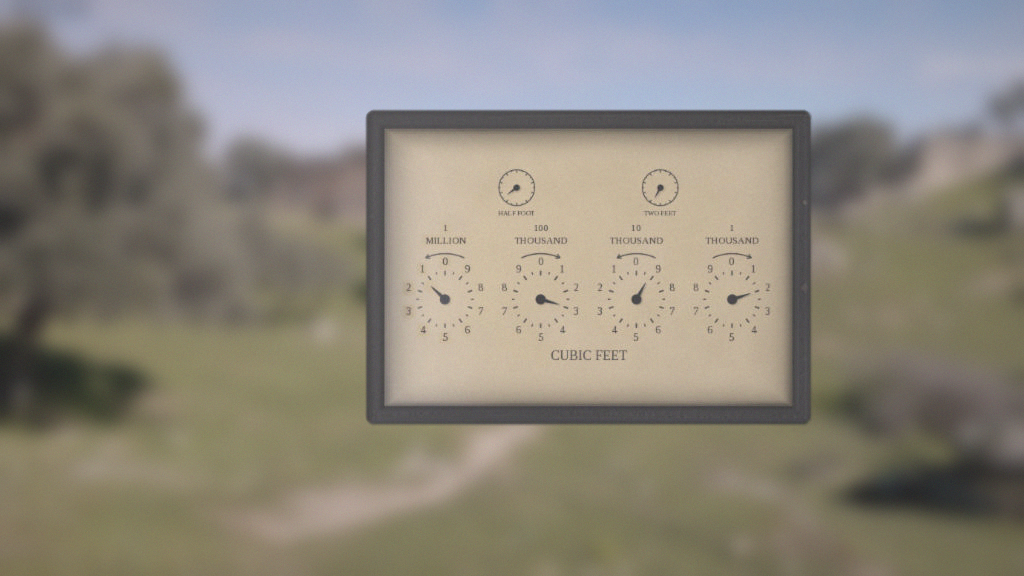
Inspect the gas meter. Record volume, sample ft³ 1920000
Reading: ft³ 129200
